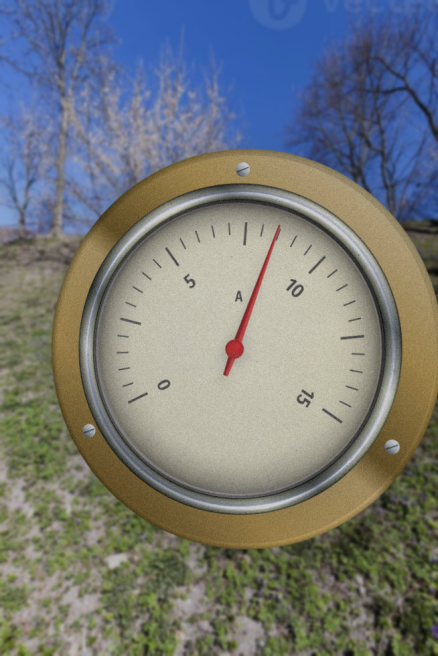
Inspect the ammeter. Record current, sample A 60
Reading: A 8.5
